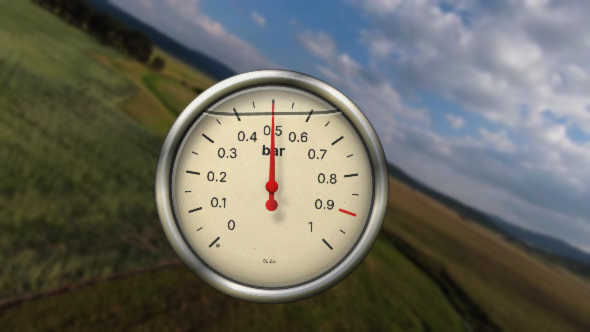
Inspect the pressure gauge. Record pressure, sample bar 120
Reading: bar 0.5
